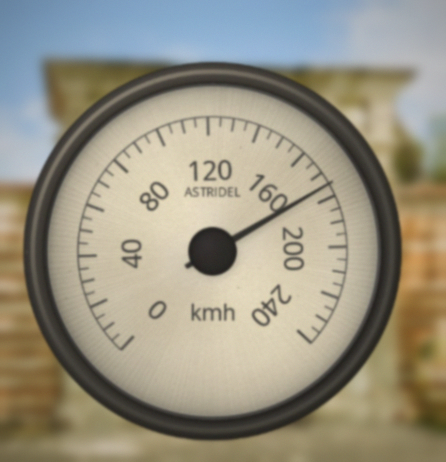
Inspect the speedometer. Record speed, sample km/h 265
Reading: km/h 175
